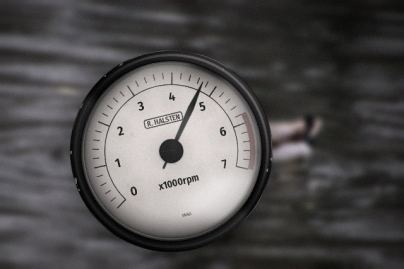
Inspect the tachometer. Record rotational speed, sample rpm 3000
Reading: rpm 4700
